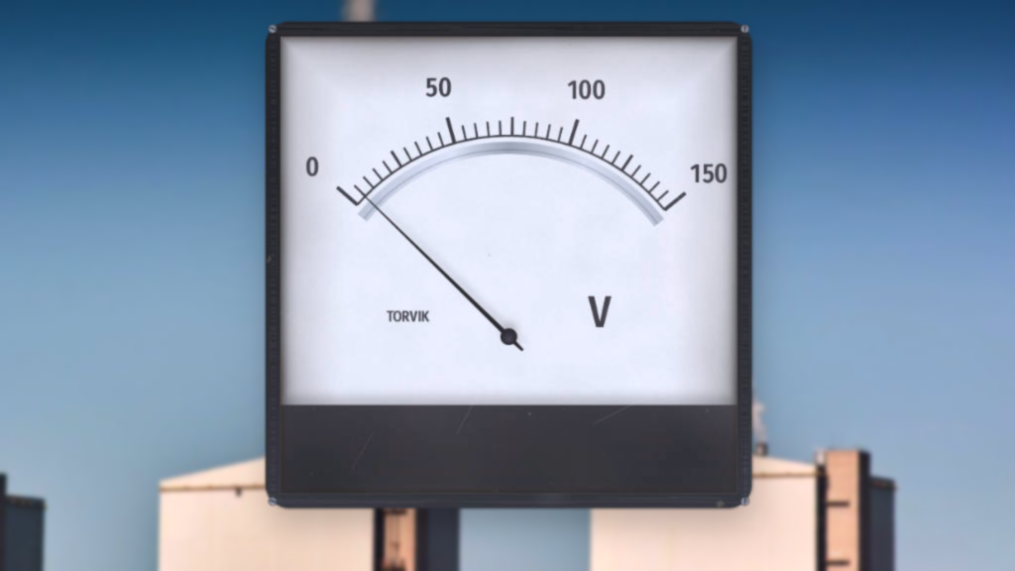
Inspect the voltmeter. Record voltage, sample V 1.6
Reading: V 5
